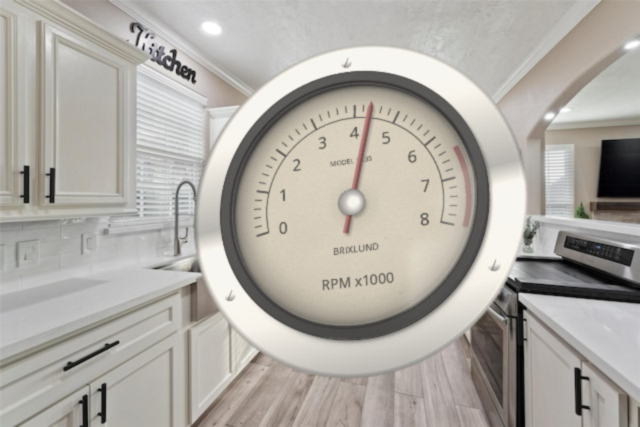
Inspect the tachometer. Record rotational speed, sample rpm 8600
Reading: rpm 4400
